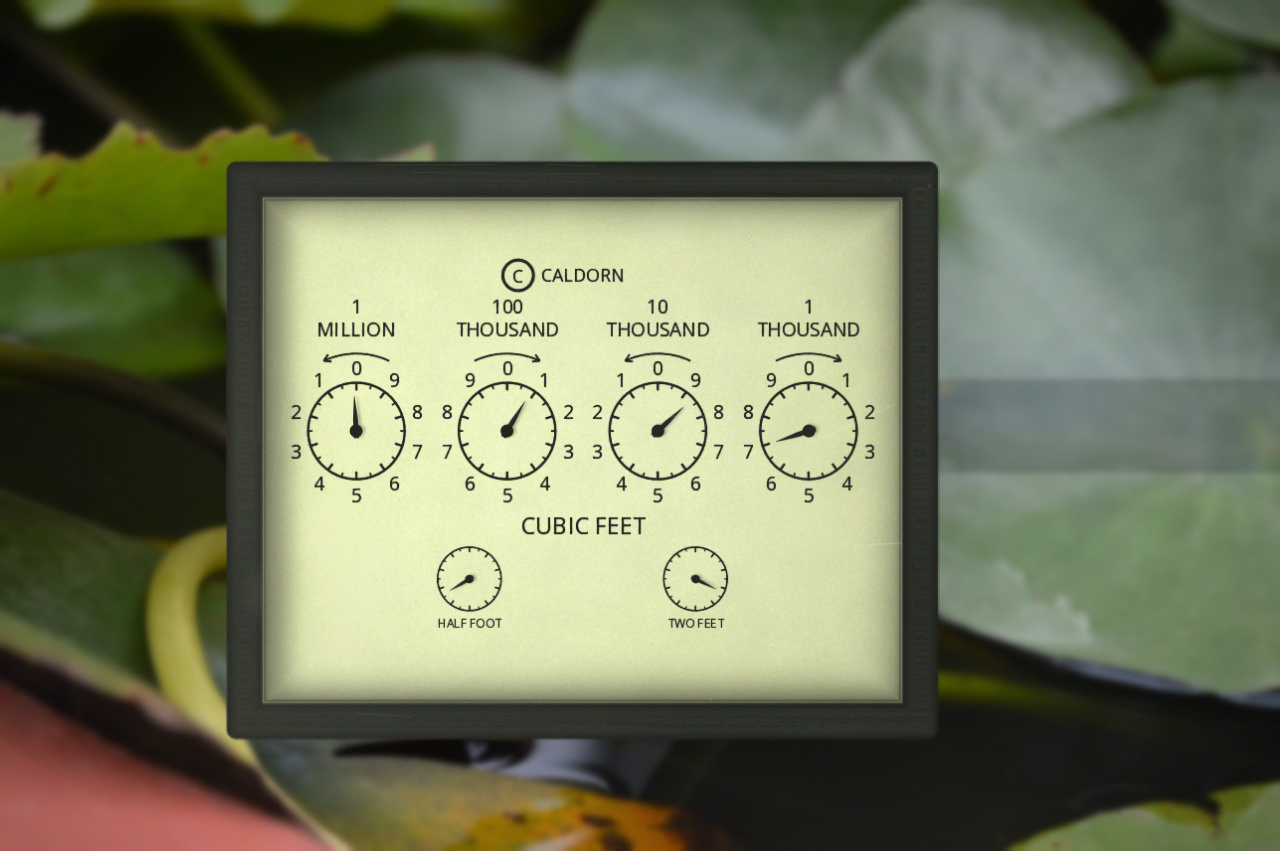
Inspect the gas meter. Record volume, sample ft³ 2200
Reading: ft³ 8700
